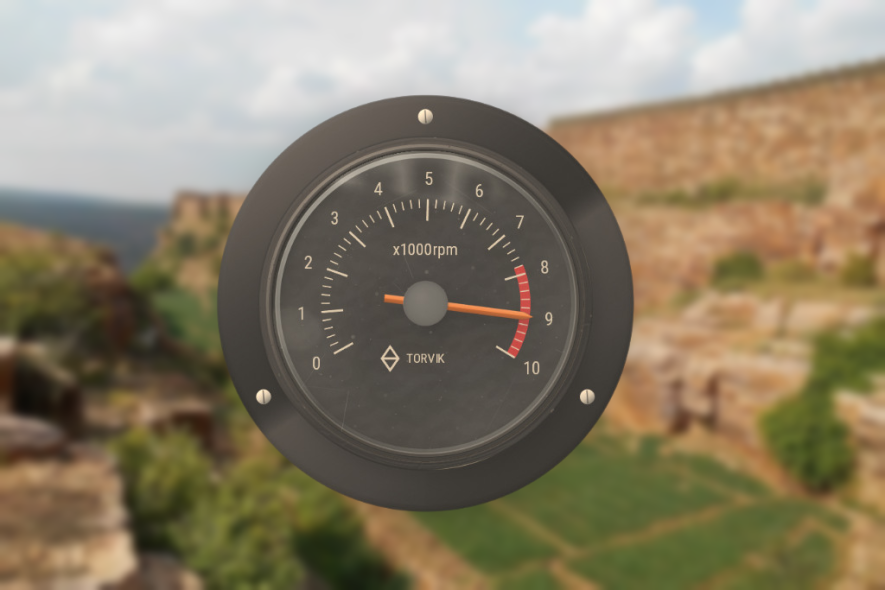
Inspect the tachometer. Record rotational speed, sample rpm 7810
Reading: rpm 9000
